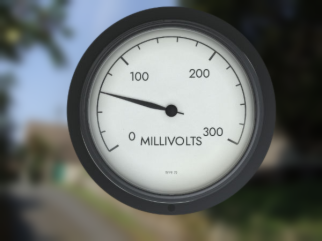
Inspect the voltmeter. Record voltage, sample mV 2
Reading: mV 60
